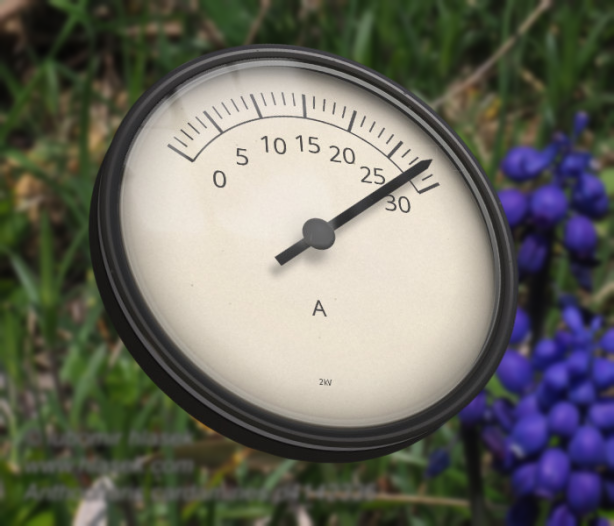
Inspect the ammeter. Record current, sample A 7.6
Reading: A 28
